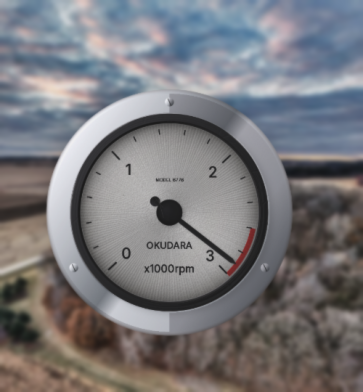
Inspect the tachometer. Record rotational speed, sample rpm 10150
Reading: rpm 2900
